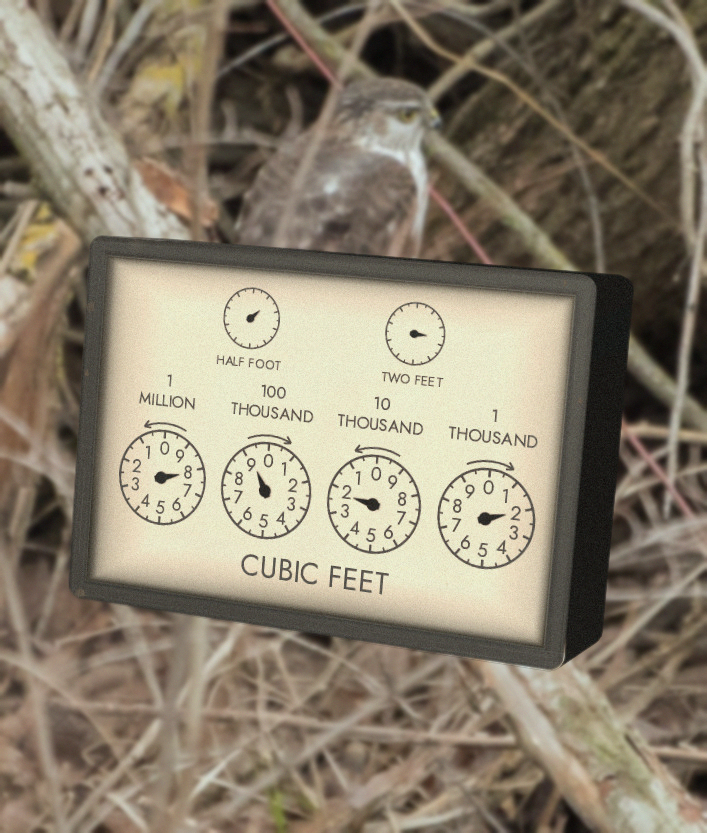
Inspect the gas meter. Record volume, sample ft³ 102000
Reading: ft³ 792200
